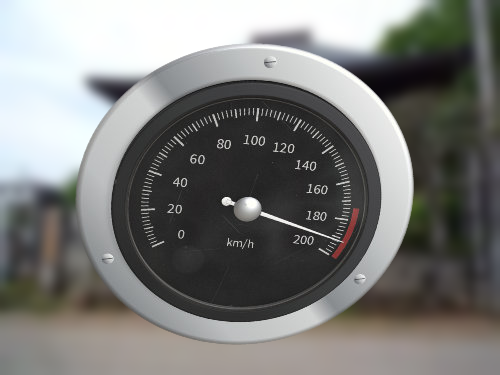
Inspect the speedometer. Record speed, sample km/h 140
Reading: km/h 190
